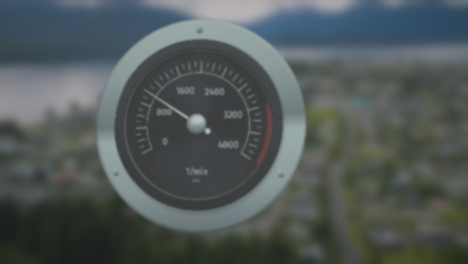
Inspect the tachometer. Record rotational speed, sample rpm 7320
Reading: rpm 1000
